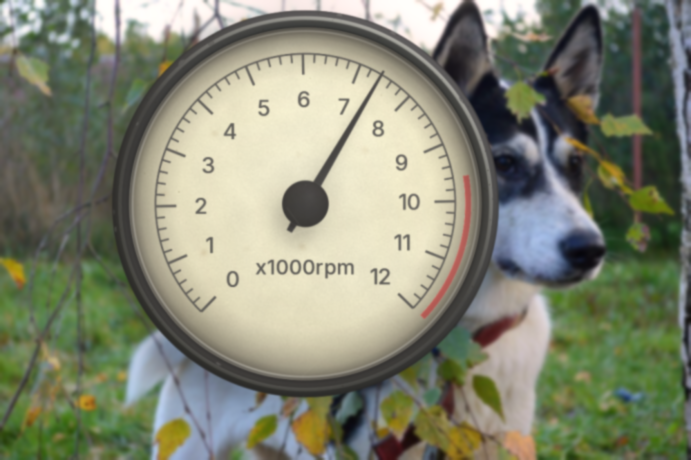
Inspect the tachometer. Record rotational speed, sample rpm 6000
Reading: rpm 7400
